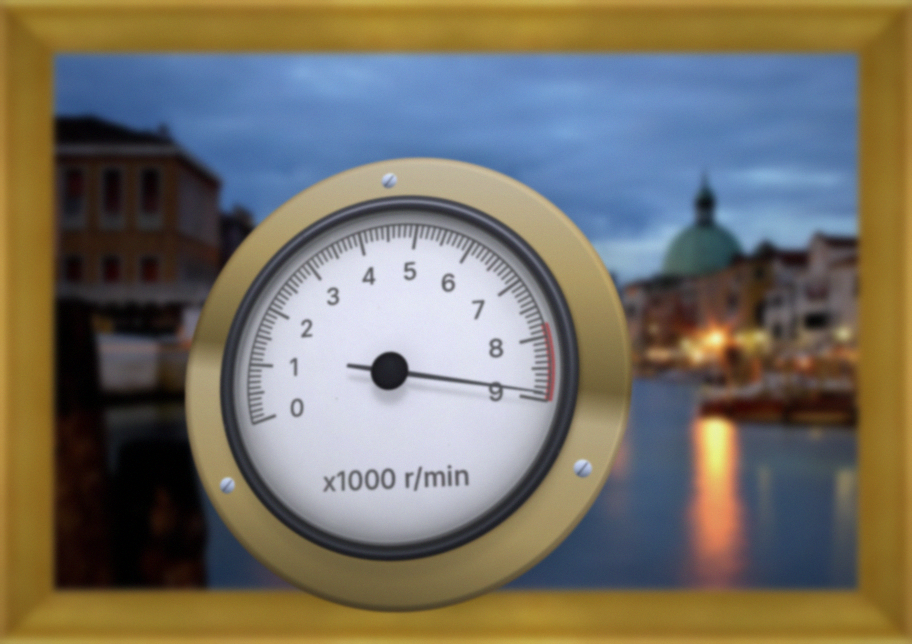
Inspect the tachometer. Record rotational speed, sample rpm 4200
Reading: rpm 8900
